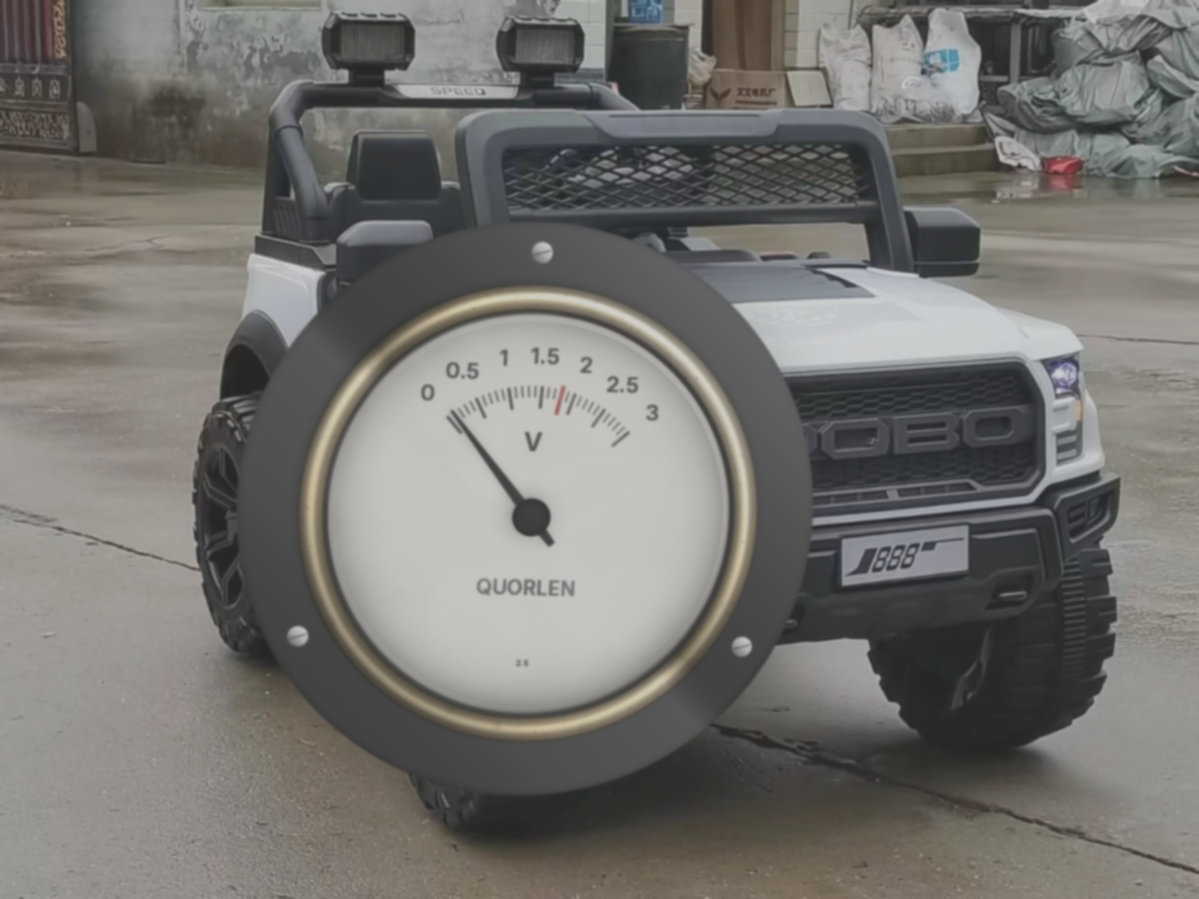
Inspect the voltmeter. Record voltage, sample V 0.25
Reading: V 0.1
